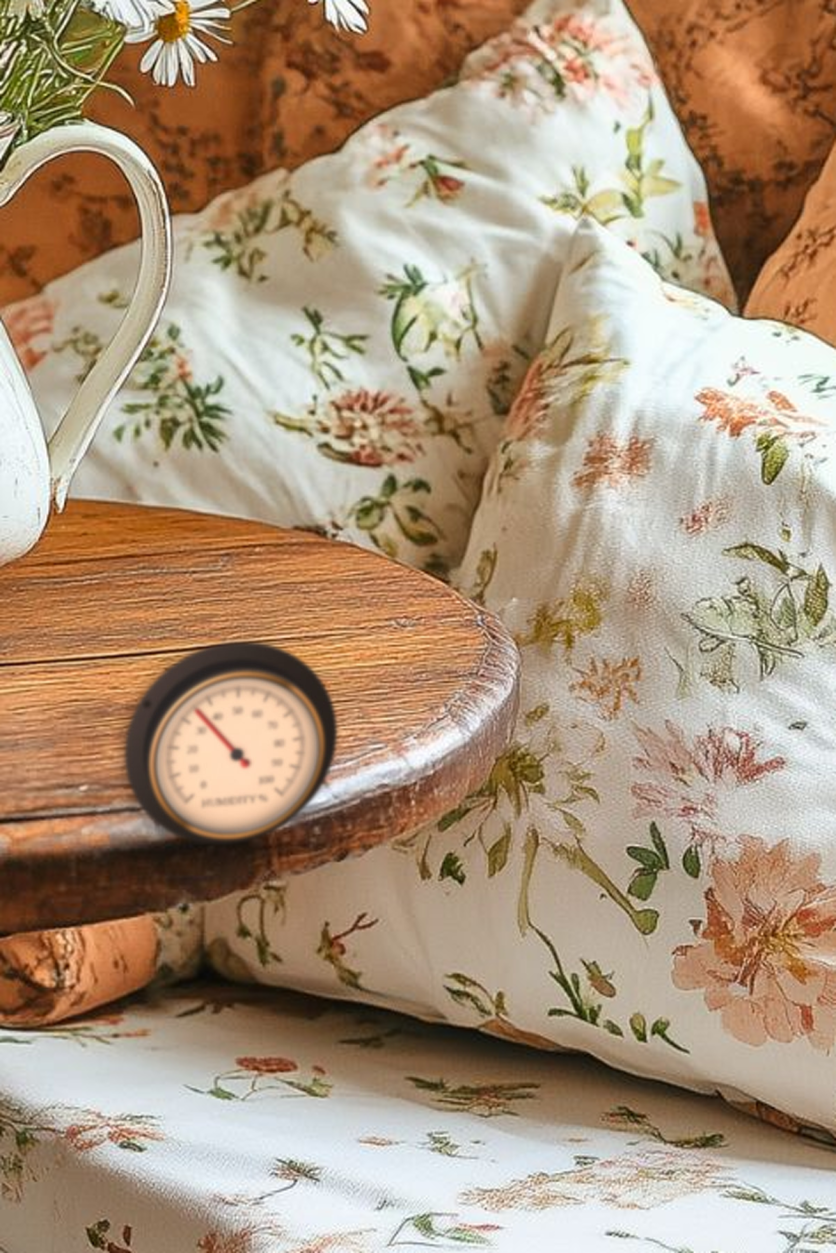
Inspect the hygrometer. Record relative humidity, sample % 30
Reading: % 35
